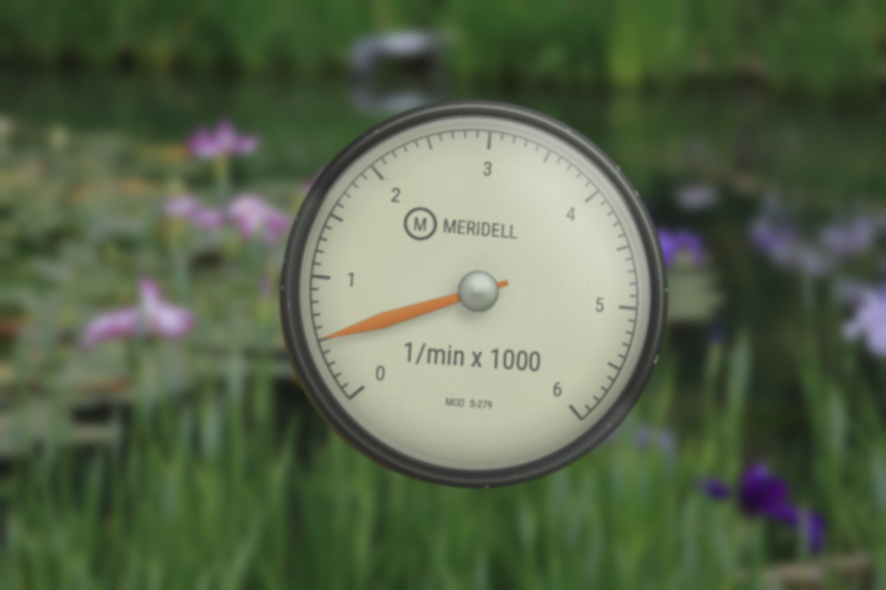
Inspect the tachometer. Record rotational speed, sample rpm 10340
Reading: rpm 500
